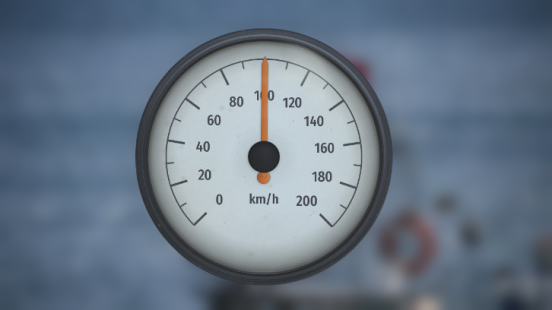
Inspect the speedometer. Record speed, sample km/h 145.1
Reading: km/h 100
